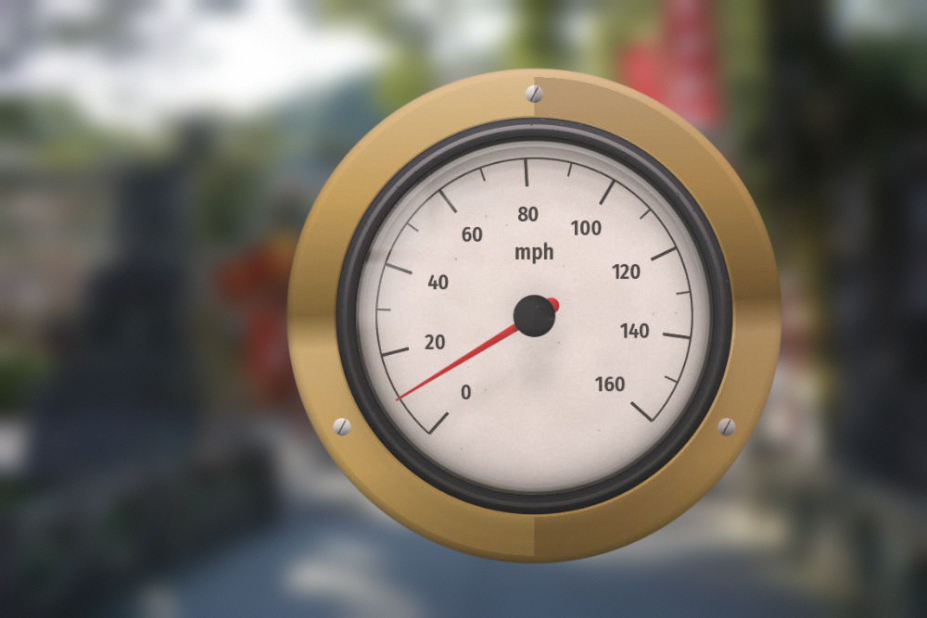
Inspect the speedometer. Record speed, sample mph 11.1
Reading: mph 10
